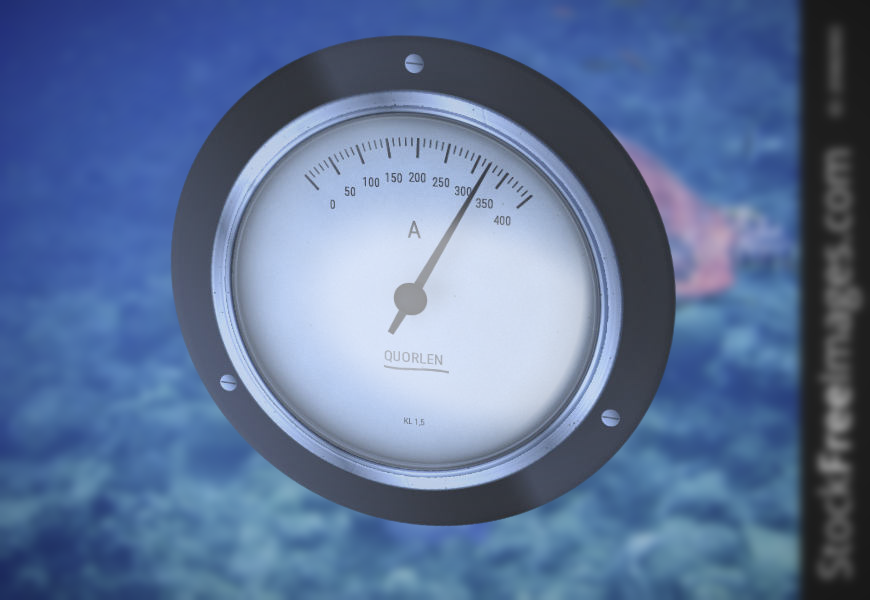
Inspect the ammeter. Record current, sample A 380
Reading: A 320
